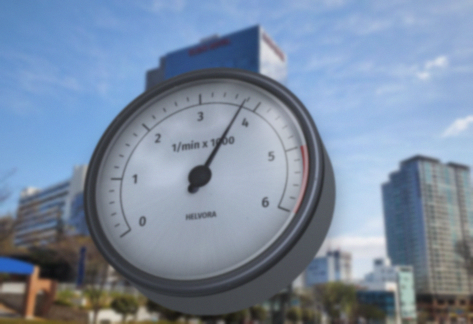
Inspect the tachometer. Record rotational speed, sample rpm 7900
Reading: rpm 3800
